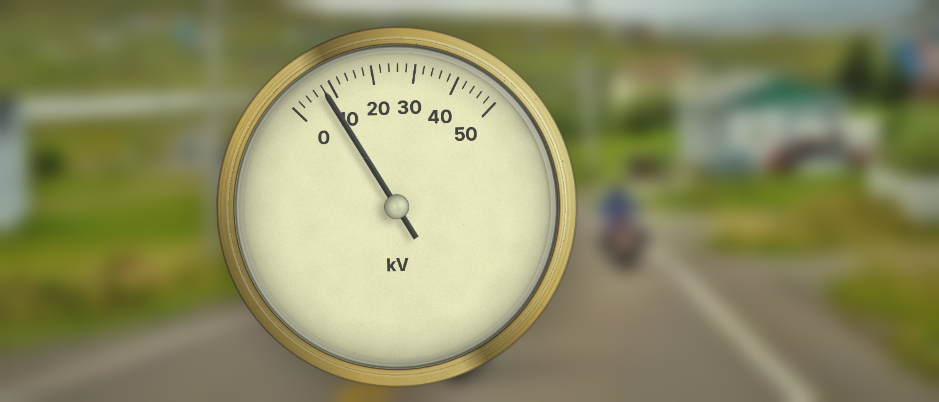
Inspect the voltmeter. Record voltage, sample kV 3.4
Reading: kV 8
